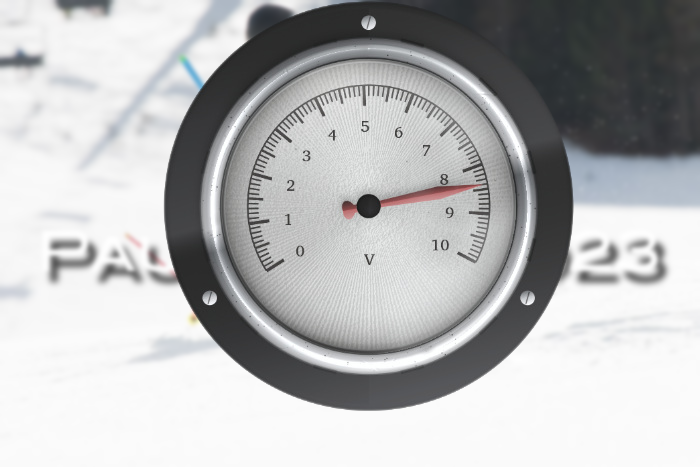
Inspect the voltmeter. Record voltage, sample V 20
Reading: V 8.4
